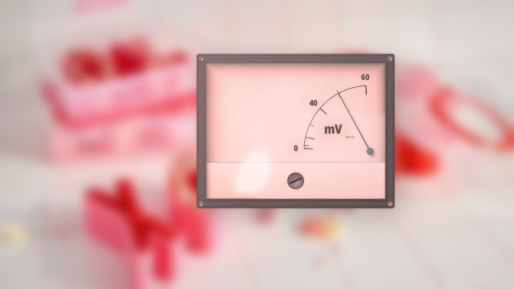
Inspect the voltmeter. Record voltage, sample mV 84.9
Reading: mV 50
